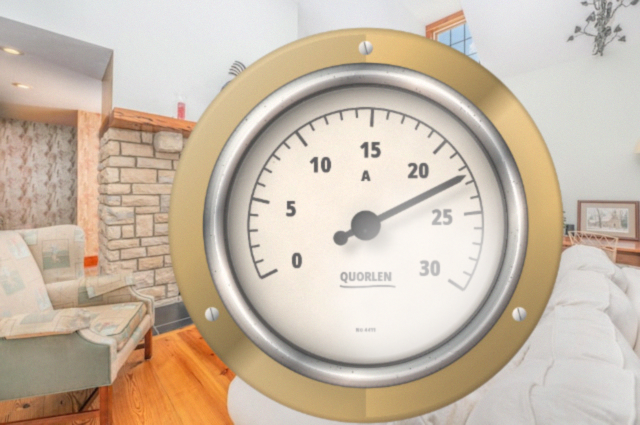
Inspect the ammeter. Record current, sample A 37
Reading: A 22.5
